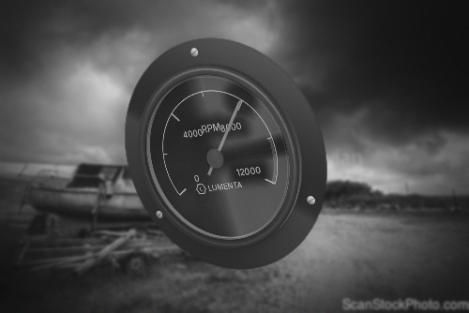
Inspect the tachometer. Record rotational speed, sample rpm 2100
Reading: rpm 8000
